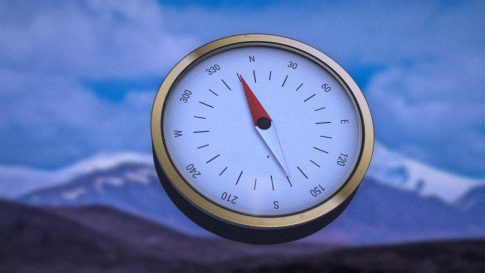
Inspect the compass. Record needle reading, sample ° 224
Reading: ° 345
